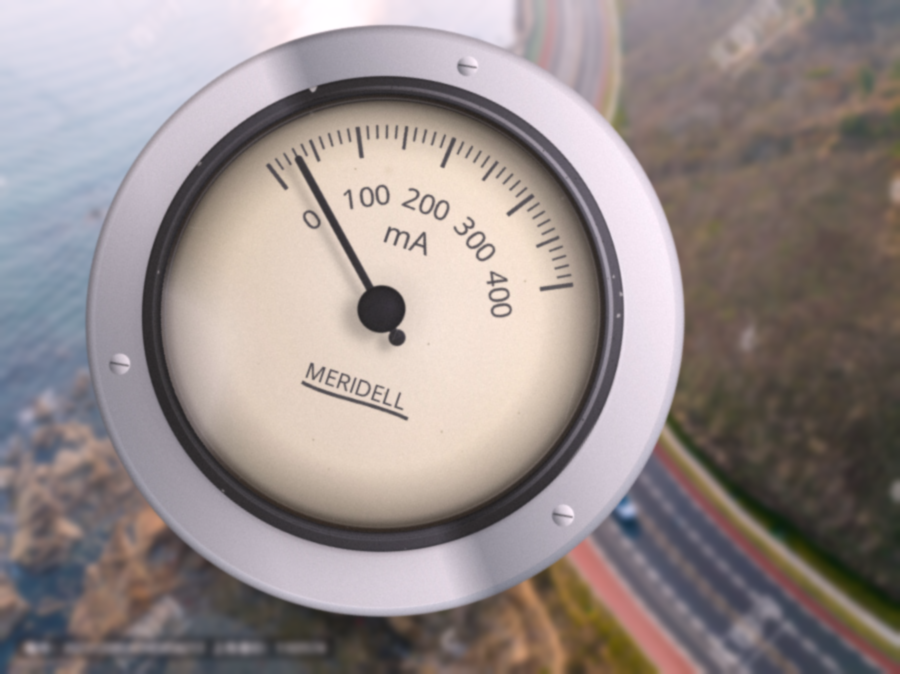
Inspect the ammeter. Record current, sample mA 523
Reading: mA 30
